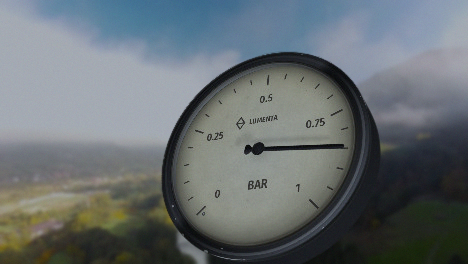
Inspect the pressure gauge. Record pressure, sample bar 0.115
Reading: bar 0.85
